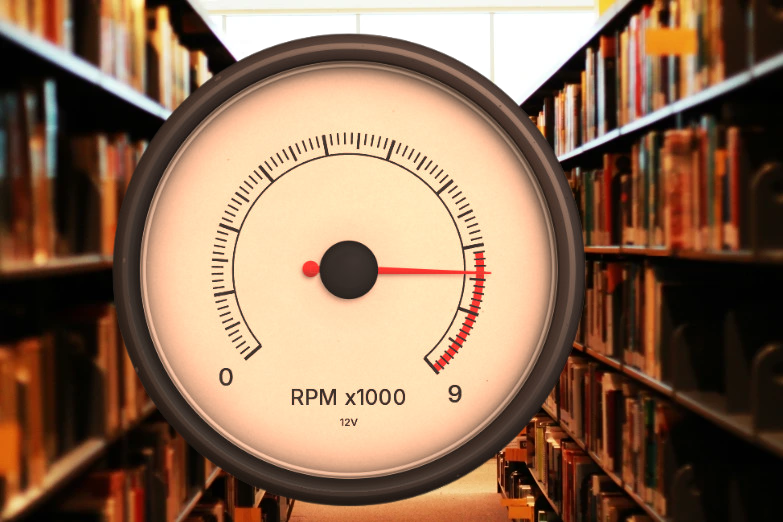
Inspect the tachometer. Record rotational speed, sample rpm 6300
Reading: rpm 7400
